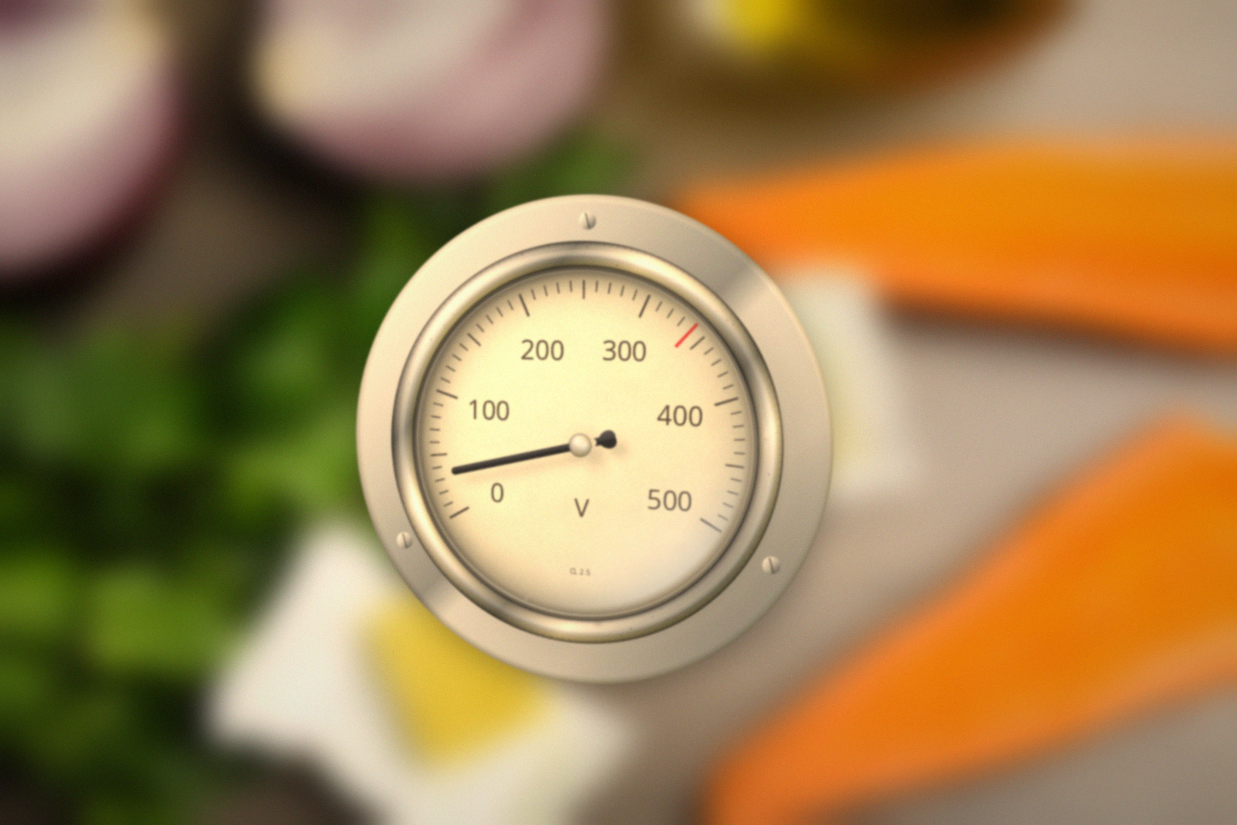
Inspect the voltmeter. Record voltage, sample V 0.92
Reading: V 35
